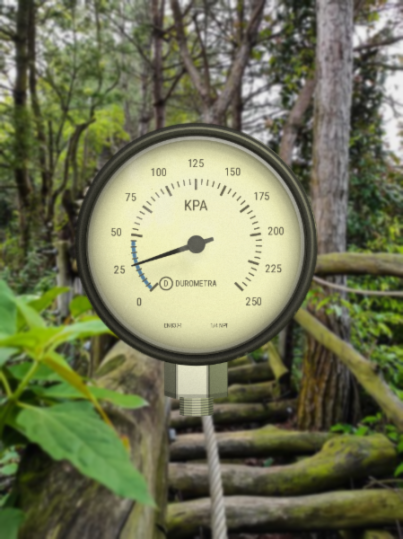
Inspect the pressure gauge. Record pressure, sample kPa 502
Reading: kPa 25
